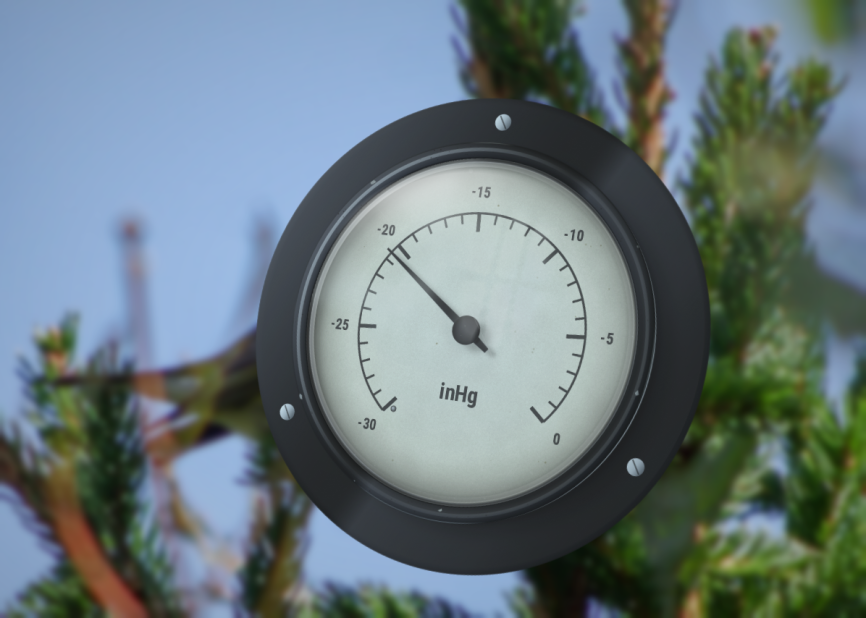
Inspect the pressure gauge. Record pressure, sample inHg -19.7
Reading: inHg -20.5
